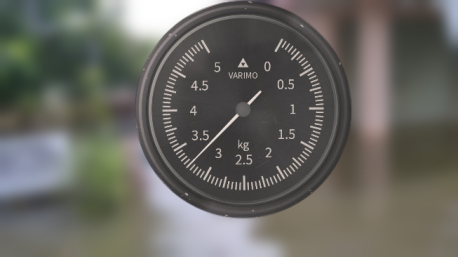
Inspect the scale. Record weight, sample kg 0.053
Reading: kg 3.25
